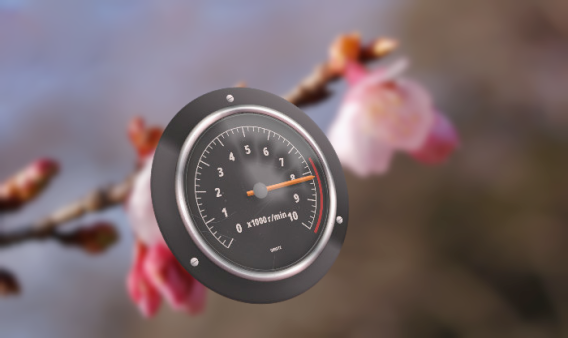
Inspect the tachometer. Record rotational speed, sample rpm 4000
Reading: rpm 8200
